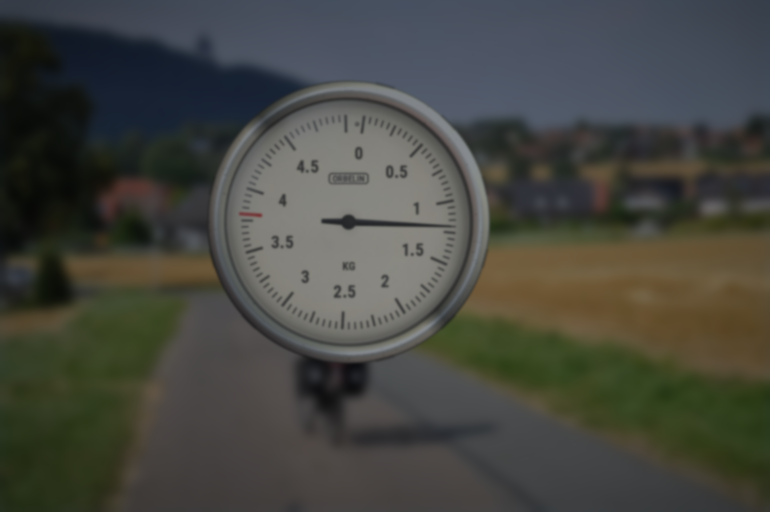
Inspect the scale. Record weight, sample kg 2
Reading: kg 1.2
